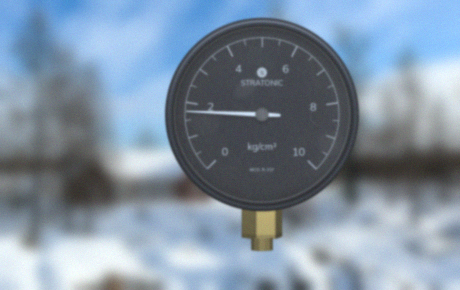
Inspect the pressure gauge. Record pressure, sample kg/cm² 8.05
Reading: kg/cm² 1.75
